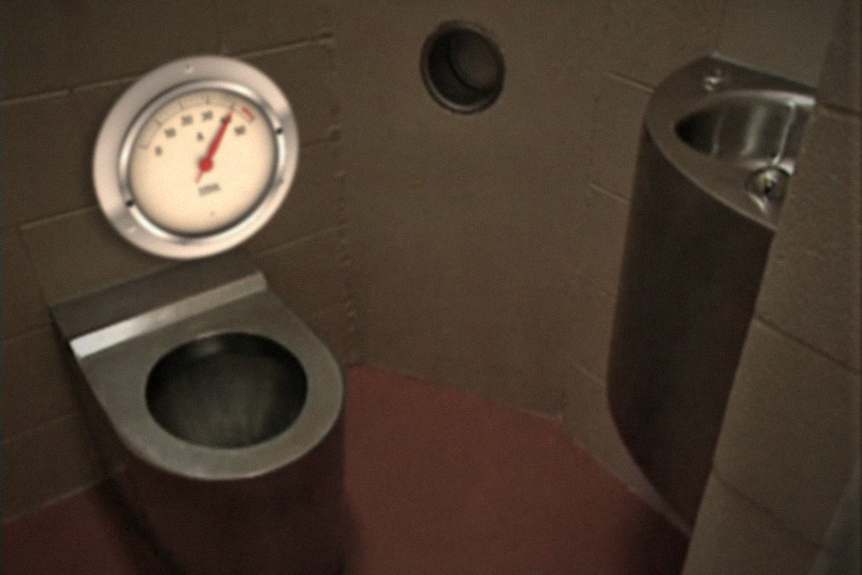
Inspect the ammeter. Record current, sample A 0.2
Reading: A 40
